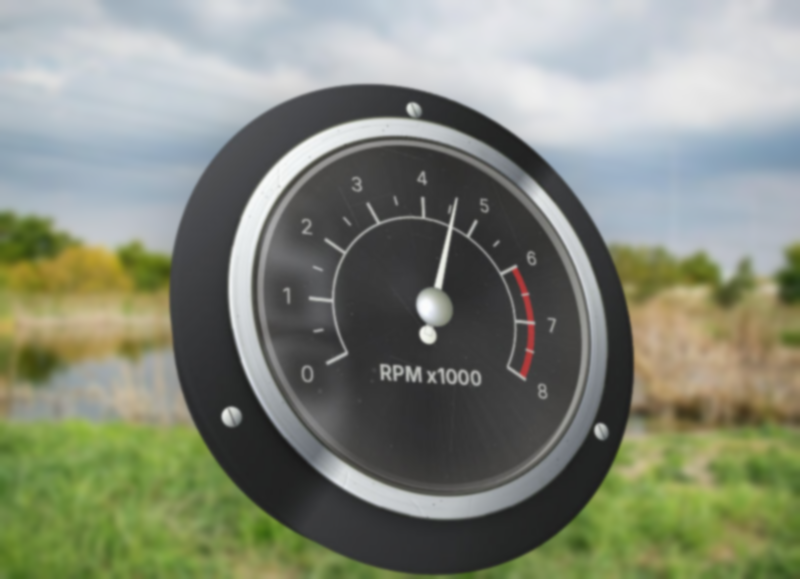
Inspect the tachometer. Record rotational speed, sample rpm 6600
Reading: rpm 4500
